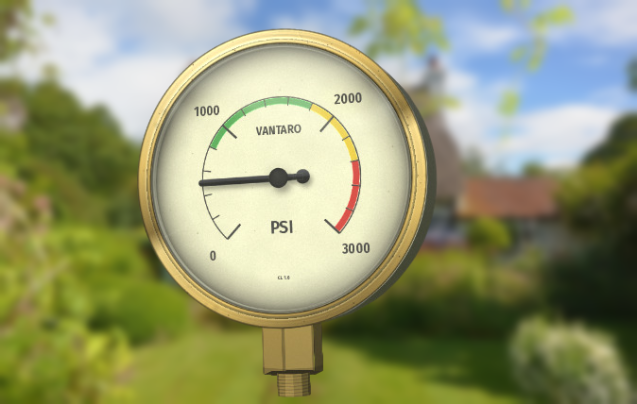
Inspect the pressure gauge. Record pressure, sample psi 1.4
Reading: psi 500
